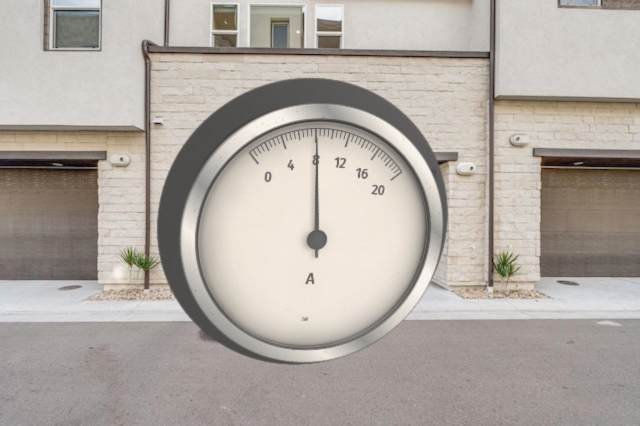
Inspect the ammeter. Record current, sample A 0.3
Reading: A 8
